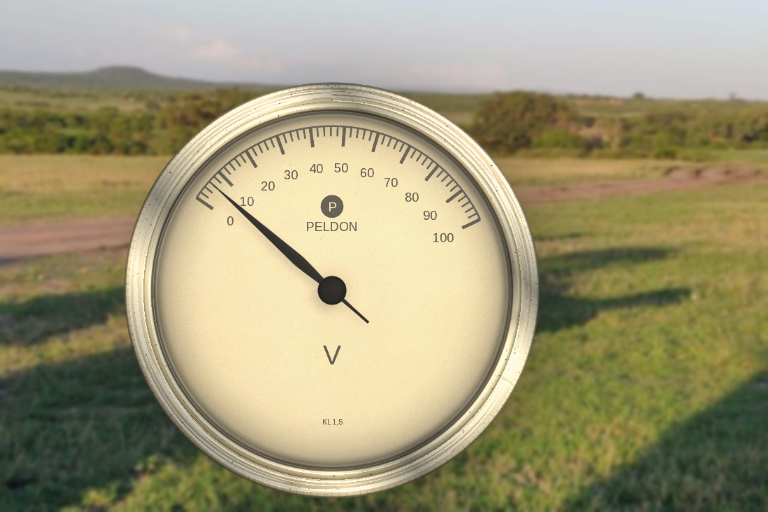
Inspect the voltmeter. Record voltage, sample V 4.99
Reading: V 6
